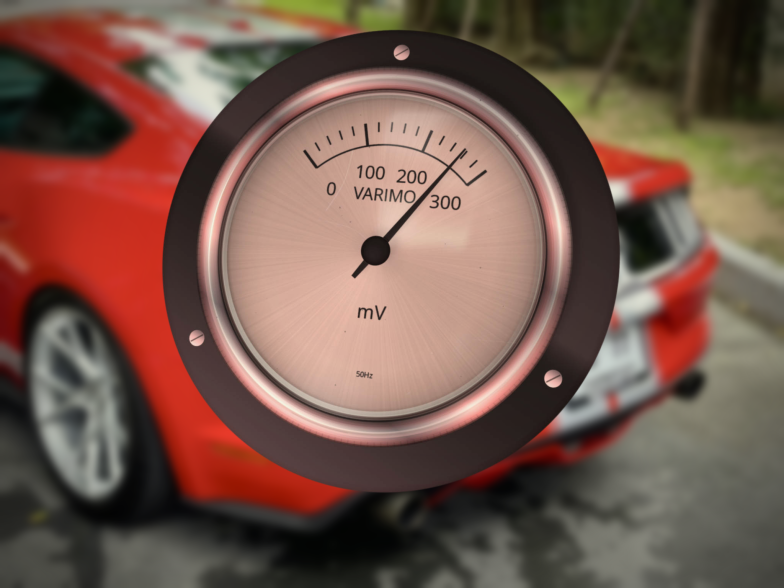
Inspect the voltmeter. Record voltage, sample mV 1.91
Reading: mV 260
